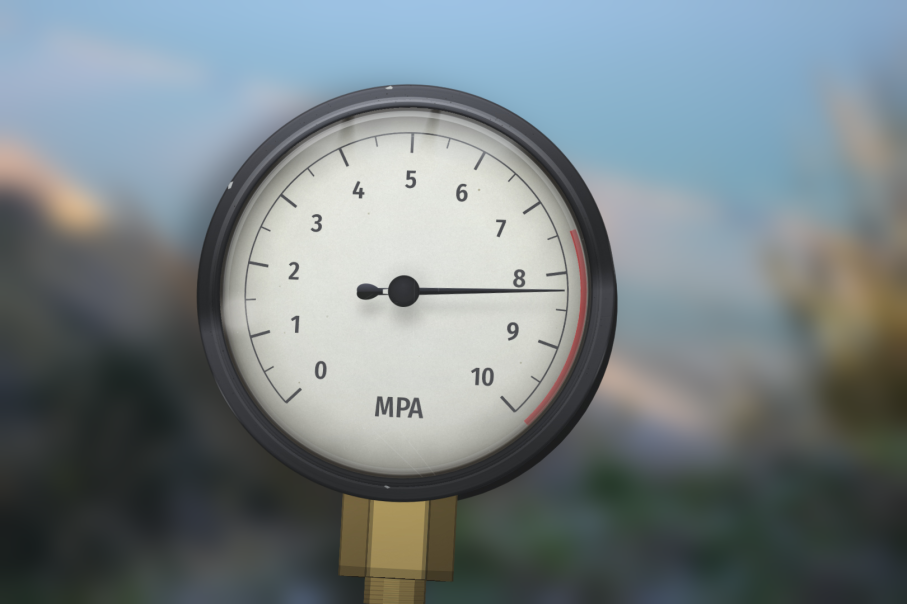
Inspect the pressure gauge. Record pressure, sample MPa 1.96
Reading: MPa 8.25
